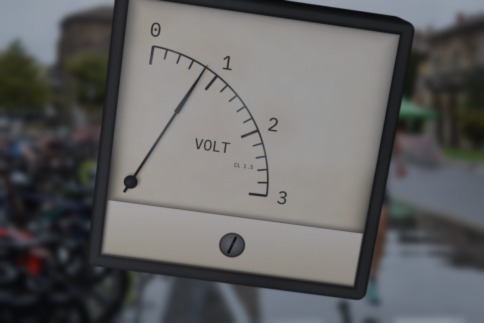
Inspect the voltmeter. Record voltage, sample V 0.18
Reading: V 0.8
